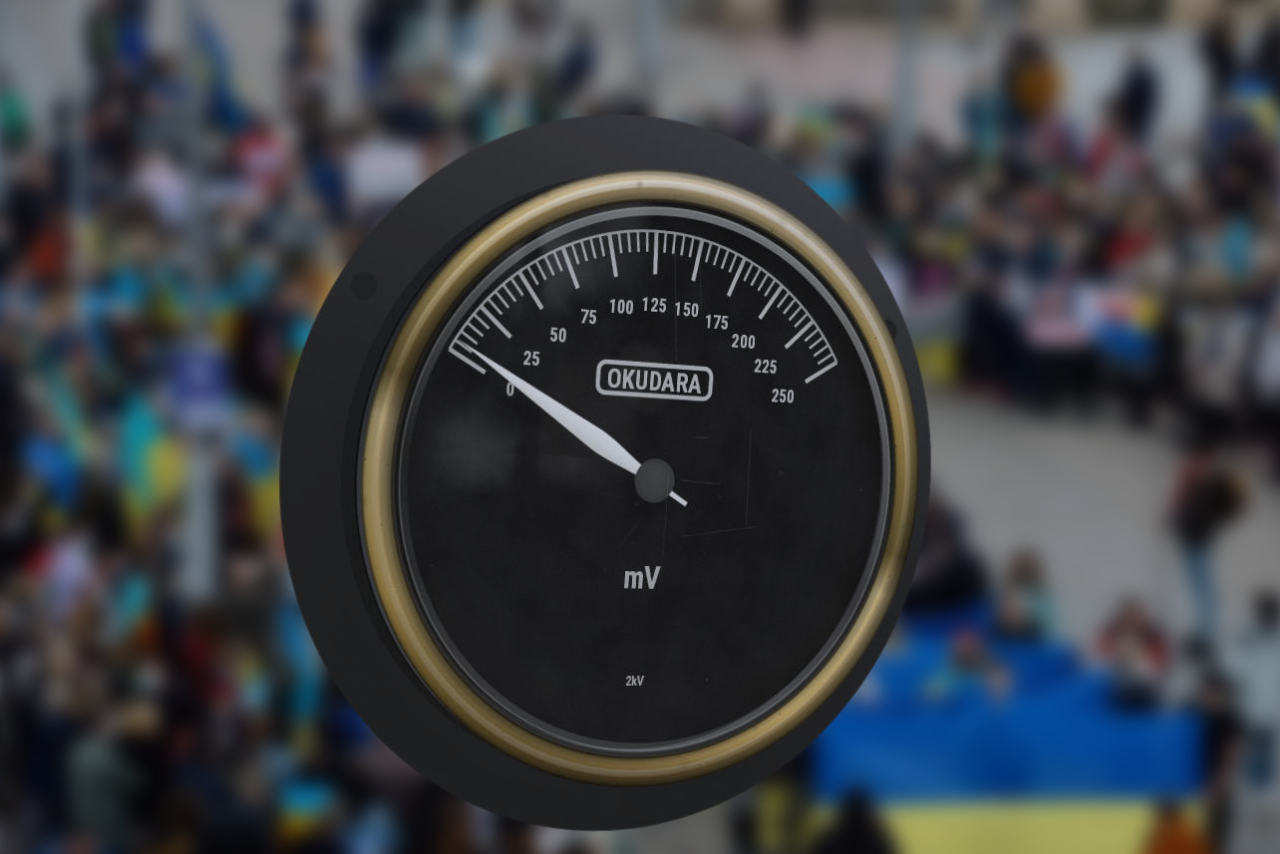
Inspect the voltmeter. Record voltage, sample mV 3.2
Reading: mV 5
